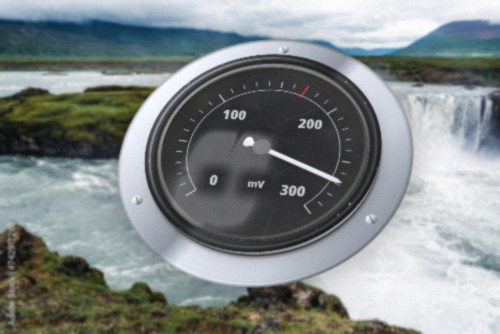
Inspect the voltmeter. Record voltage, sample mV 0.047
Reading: mV 270
